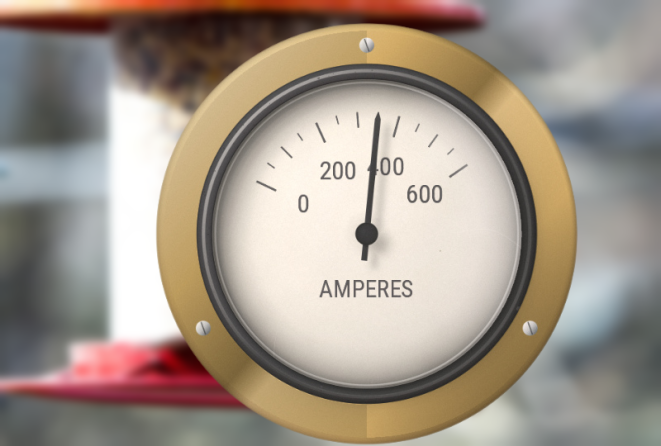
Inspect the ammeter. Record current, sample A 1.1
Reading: A 350
